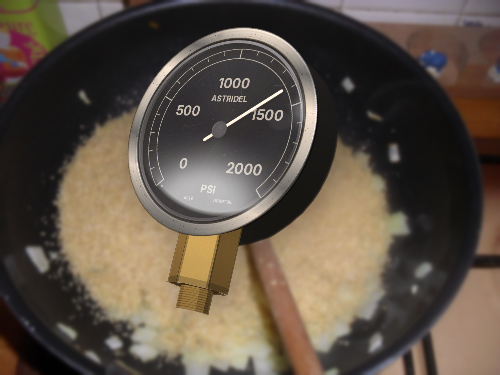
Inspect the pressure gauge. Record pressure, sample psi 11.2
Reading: psi 1400
